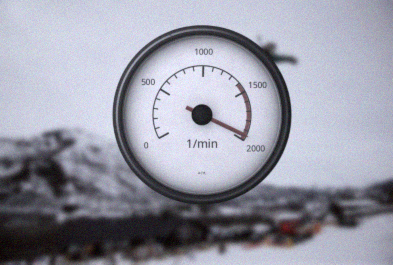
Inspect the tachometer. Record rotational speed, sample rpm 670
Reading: rpm 1950
